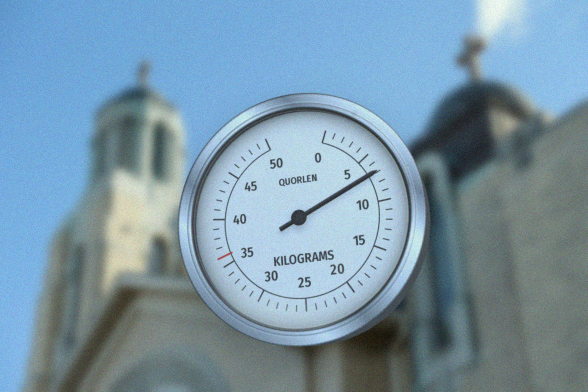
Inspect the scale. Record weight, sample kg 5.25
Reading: kg 7
